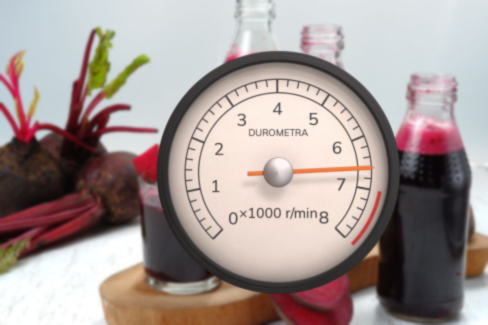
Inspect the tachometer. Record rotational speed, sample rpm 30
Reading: rpm 6600
